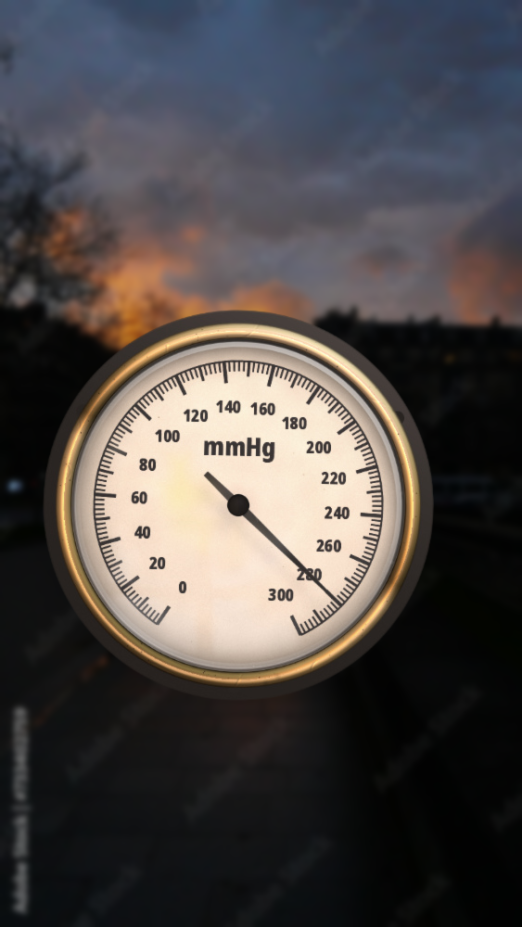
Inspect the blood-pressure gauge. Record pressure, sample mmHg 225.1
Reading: mmHg 280
